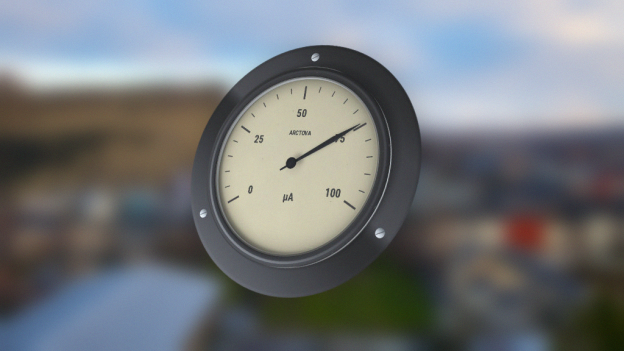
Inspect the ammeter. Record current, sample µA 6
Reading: µA 75
